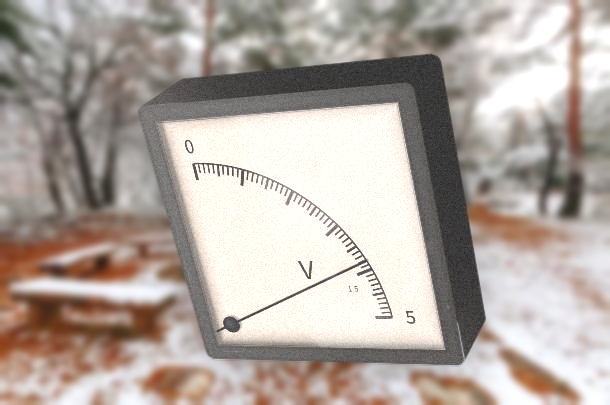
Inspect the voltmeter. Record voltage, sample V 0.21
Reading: V 3.8
